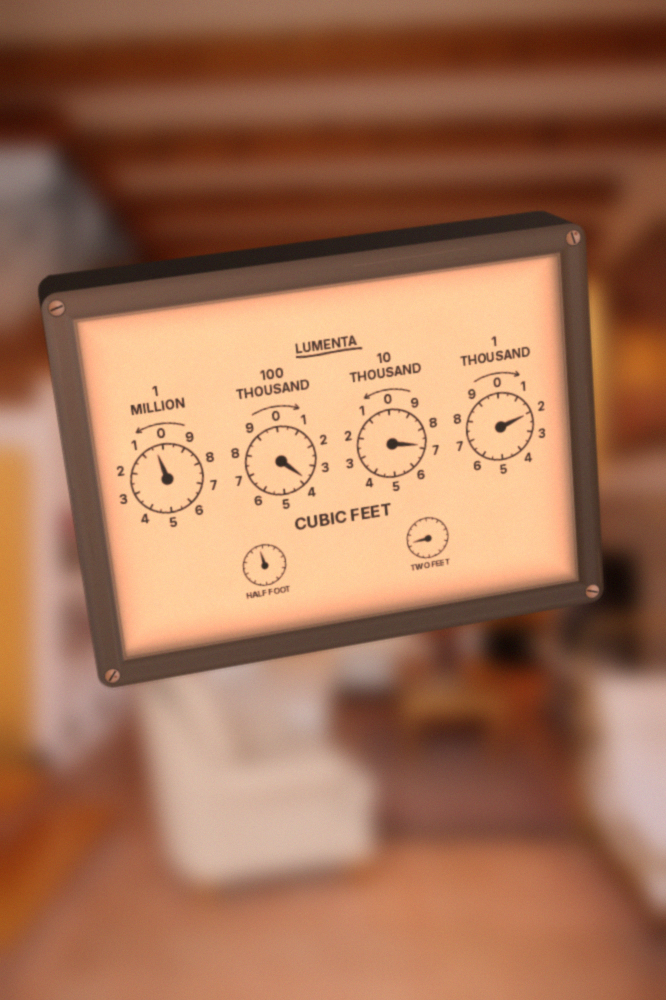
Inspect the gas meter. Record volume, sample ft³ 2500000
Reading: ft³ 37200
